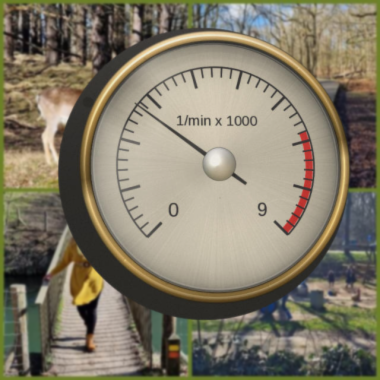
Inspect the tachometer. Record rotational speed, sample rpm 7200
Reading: rpm 2700
